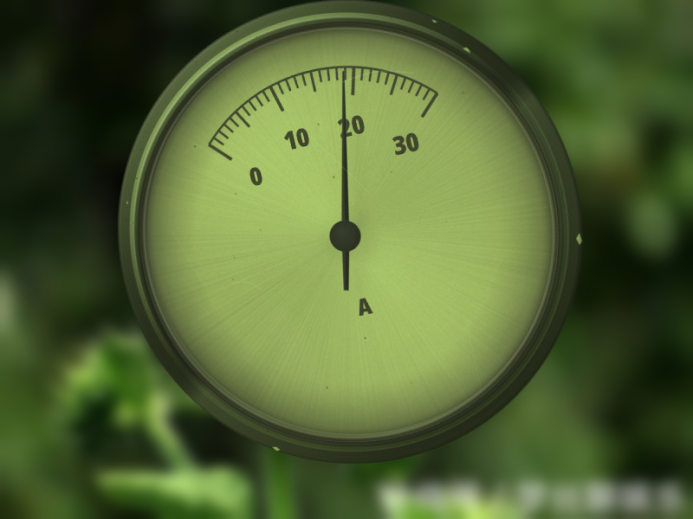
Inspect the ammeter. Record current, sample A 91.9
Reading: A 19
